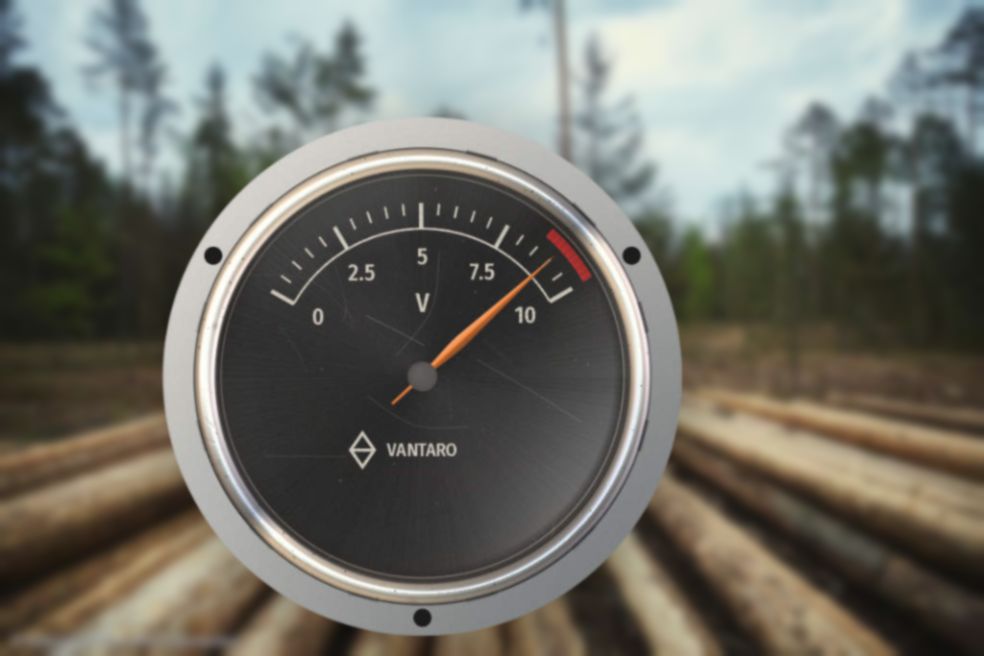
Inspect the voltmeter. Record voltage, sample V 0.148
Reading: V 9
